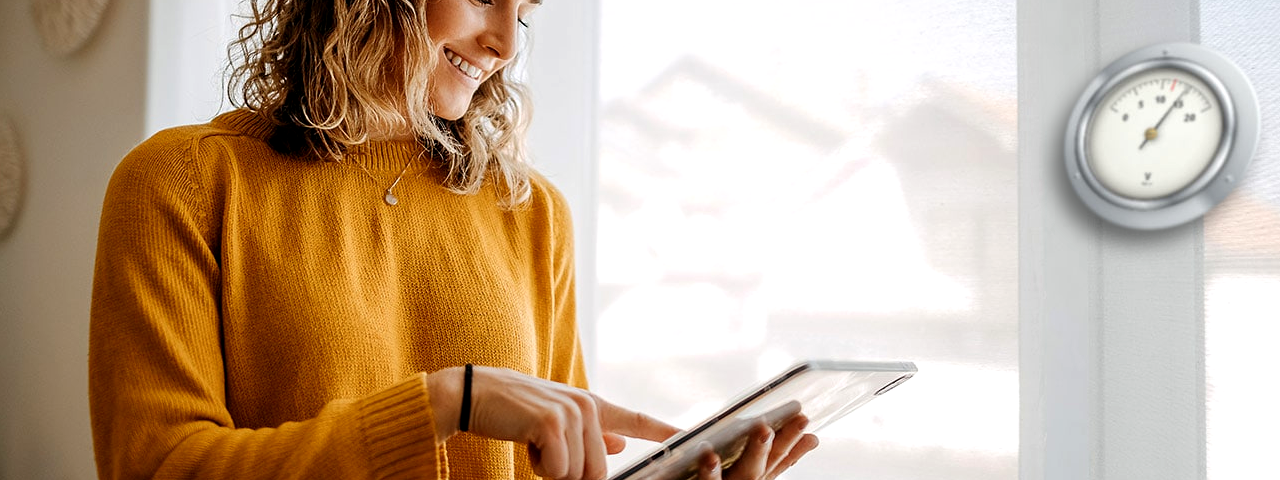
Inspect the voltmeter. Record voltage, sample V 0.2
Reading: V 15
